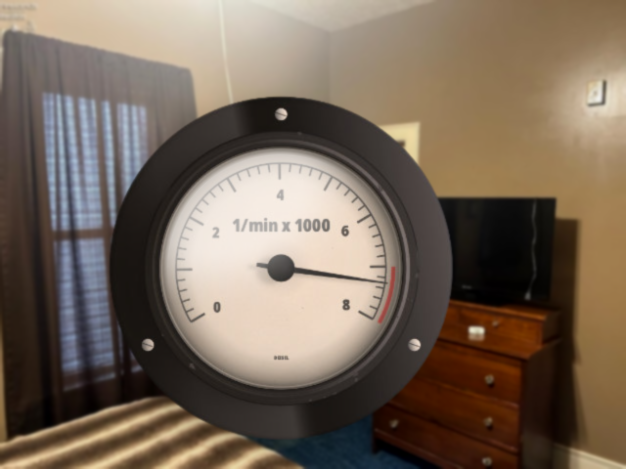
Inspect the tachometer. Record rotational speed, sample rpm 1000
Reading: rpm 7300
